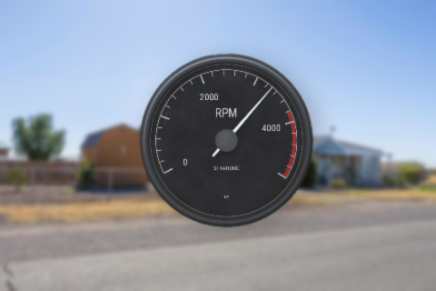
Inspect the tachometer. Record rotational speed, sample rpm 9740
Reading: rpm 3300
